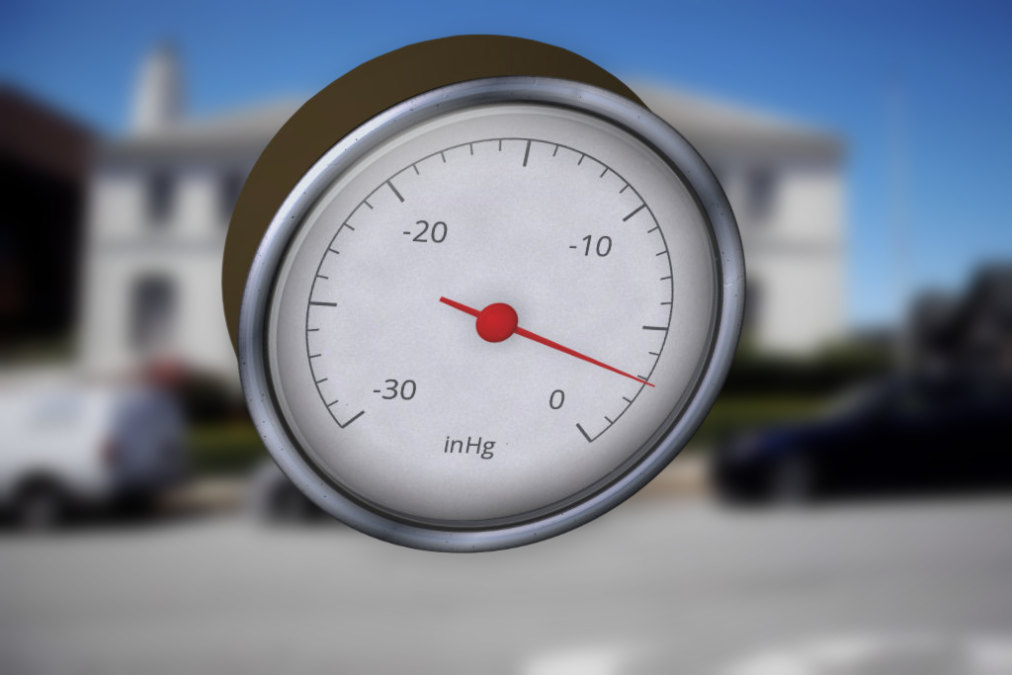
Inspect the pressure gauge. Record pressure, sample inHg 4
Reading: inHg -3
